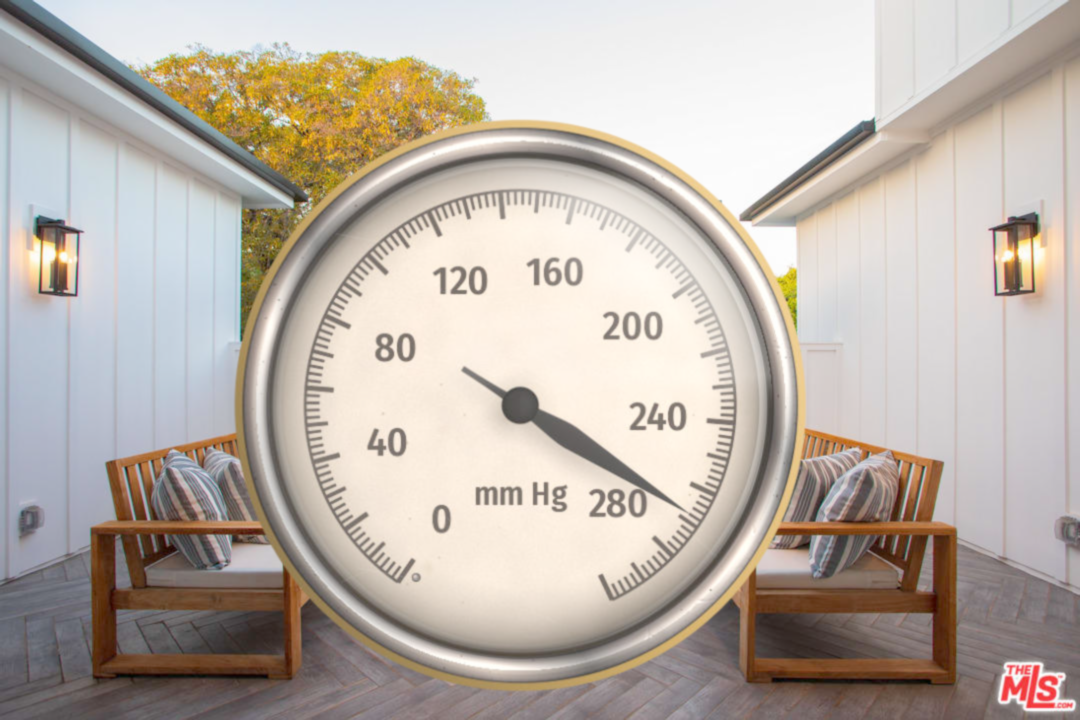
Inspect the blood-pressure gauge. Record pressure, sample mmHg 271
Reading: mmHg 268
